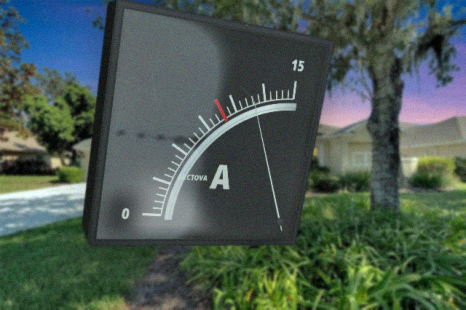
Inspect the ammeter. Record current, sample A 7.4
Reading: A 11.5
